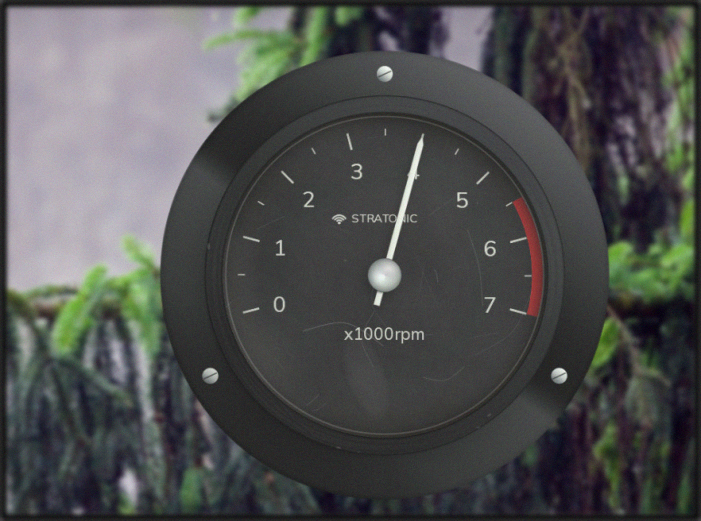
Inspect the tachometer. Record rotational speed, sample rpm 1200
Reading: rpm 4000
